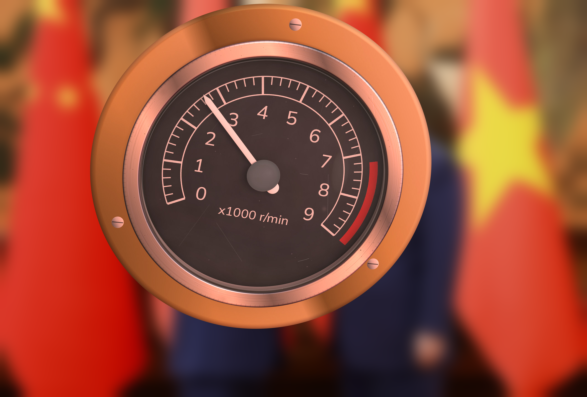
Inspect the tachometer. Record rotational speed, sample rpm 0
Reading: rpm 2700
